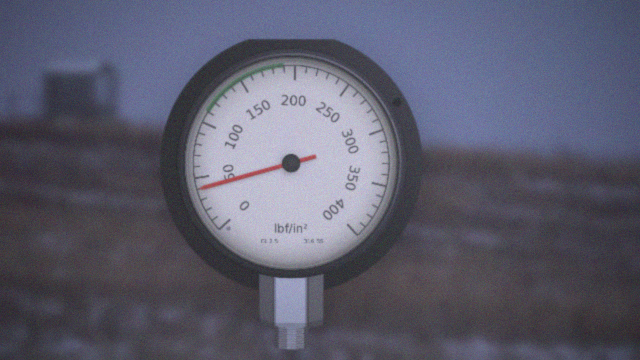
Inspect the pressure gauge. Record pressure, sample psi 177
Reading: psi 40
